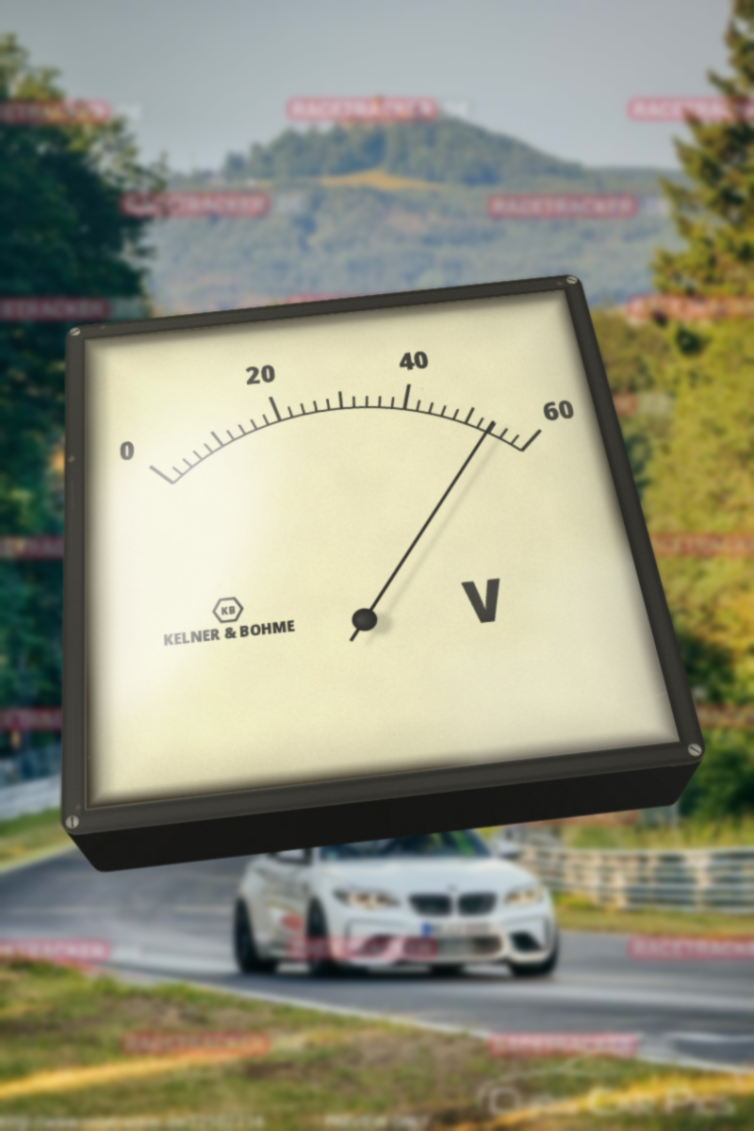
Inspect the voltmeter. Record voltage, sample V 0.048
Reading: V 54
